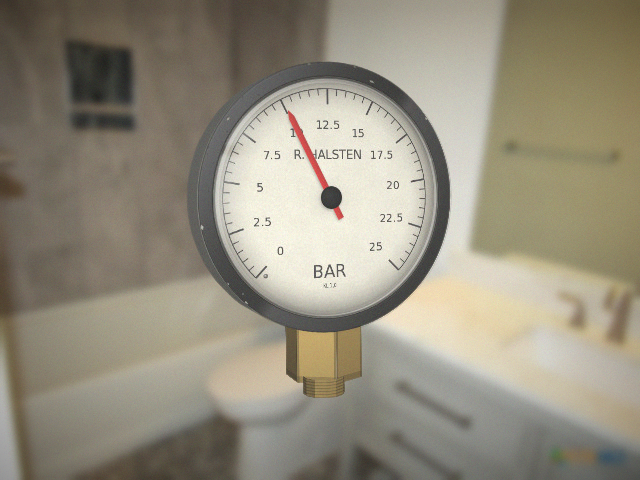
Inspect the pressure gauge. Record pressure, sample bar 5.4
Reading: bar 10
